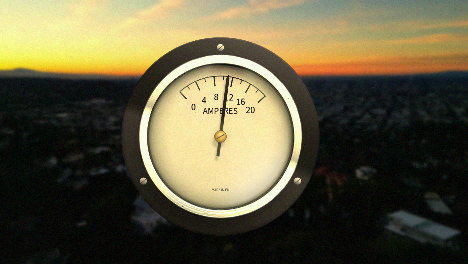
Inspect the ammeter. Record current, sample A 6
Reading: A 11
